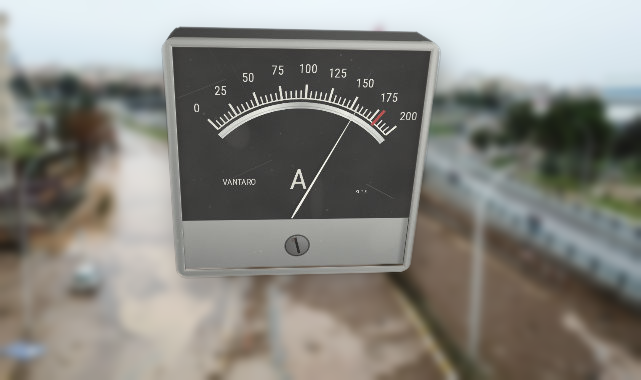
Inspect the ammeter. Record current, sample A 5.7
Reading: A 155
